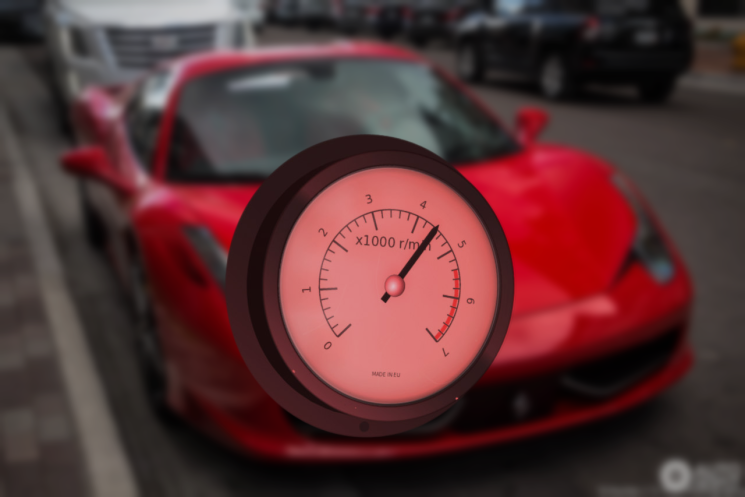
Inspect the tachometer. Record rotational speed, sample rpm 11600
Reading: rpm 4400
